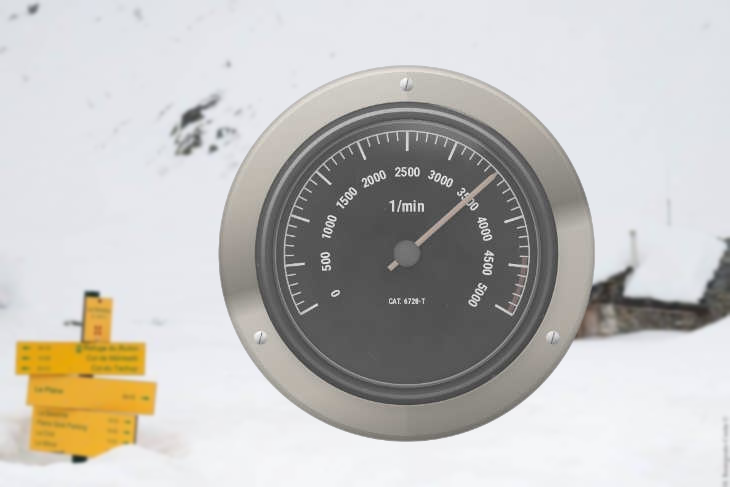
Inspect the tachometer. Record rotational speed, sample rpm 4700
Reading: rpm 3500
